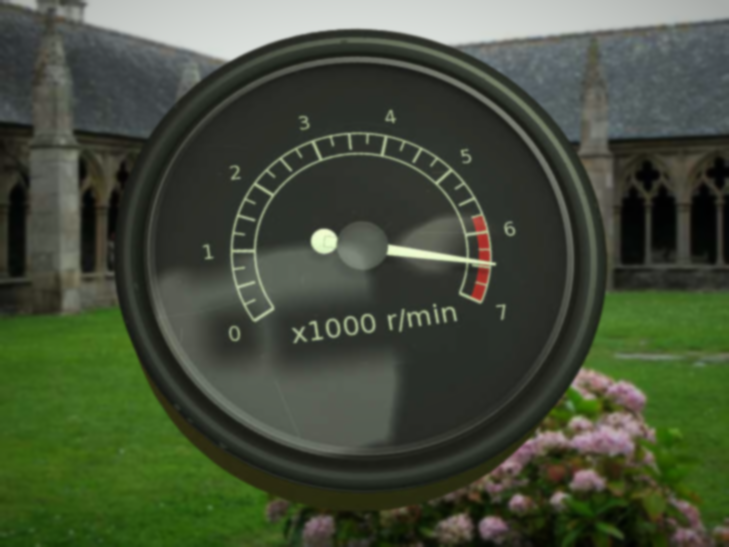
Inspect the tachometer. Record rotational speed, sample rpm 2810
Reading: rpm 6500
